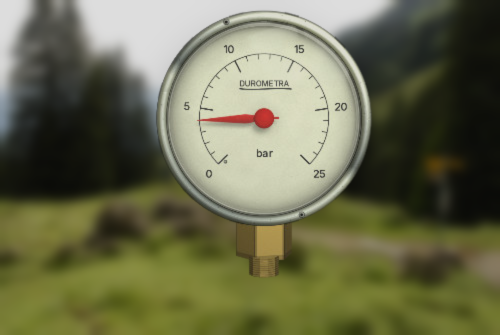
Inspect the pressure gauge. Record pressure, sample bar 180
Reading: bar 4
